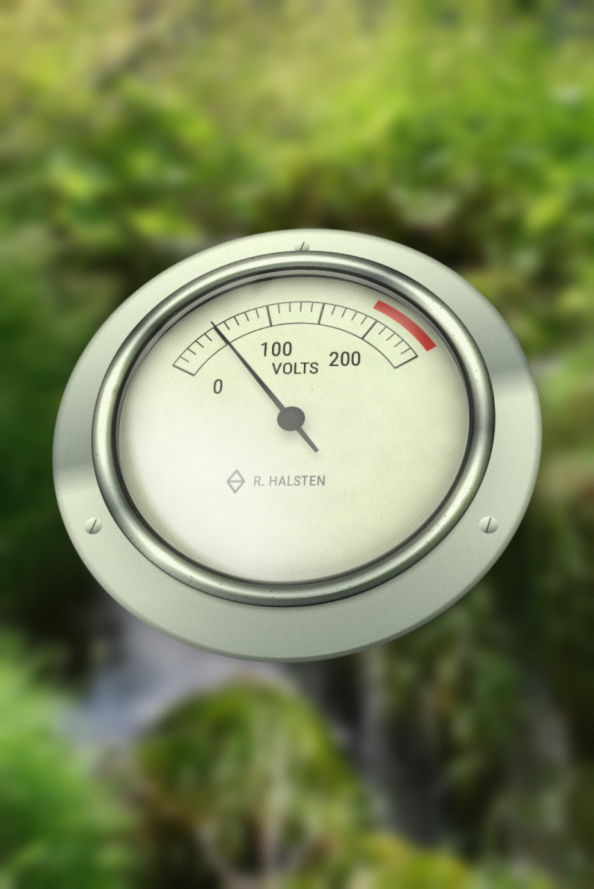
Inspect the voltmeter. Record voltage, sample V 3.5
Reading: V 50
